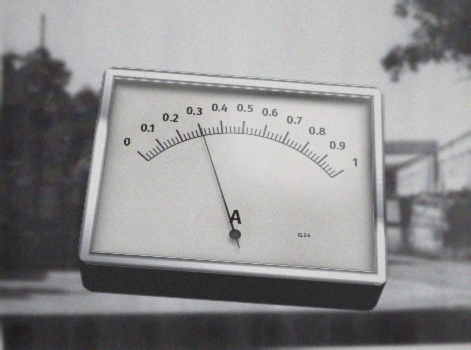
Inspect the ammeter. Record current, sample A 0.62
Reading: A 0.3
